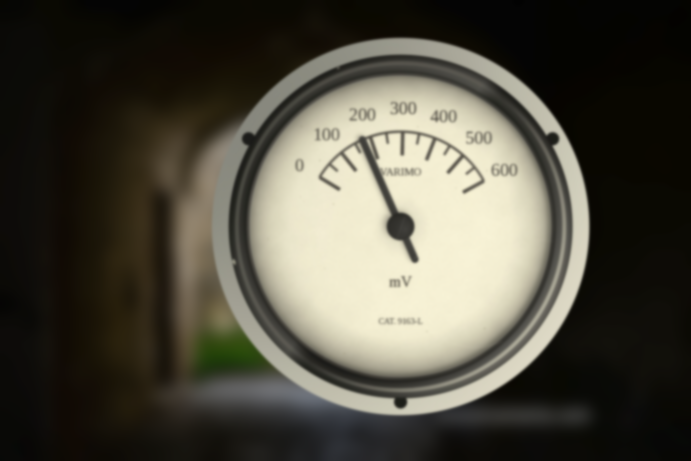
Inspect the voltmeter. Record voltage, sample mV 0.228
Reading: mV 175
